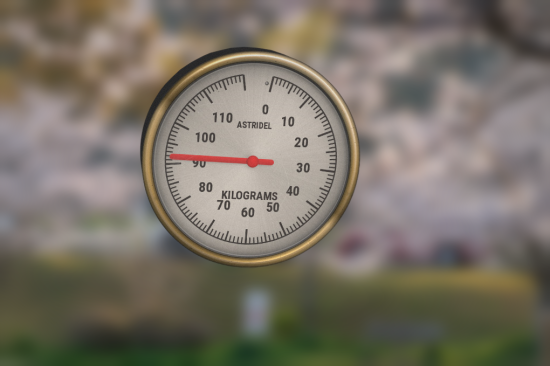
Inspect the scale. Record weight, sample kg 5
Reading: kg 92
